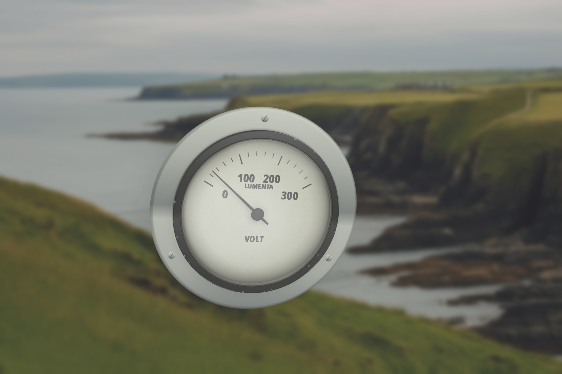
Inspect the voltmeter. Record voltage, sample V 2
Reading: V 30
